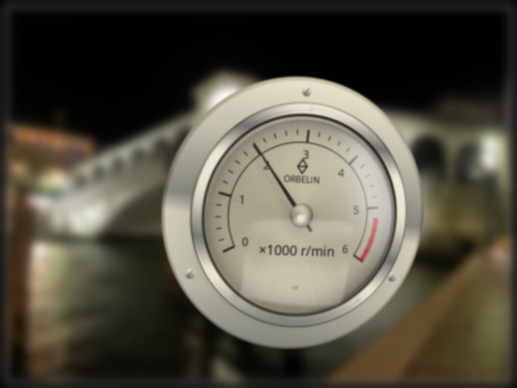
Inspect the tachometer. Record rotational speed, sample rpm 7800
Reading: rpm 2000
